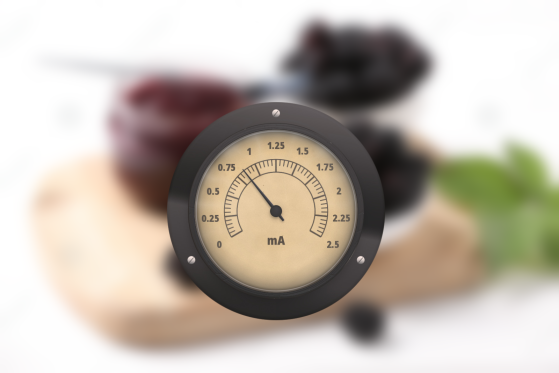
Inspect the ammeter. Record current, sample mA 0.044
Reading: mA 0.85
